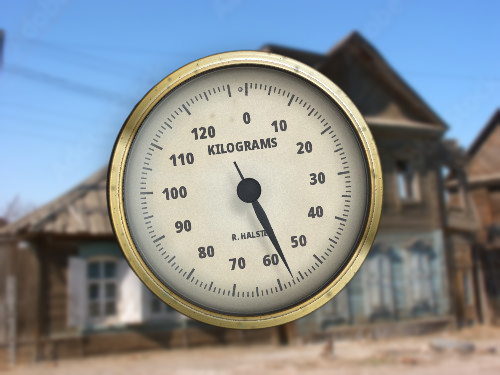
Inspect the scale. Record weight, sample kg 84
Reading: kg 57
